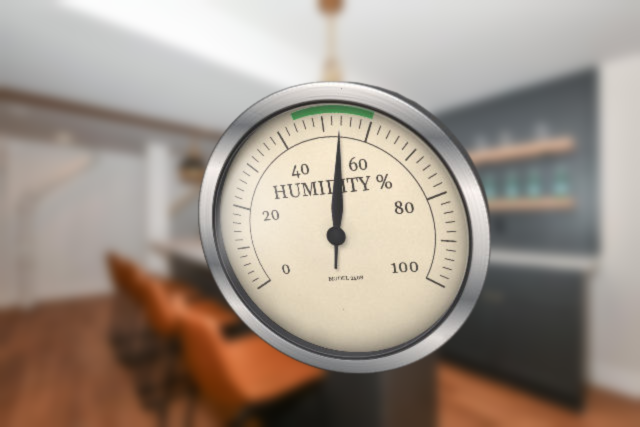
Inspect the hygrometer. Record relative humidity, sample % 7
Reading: % 54
